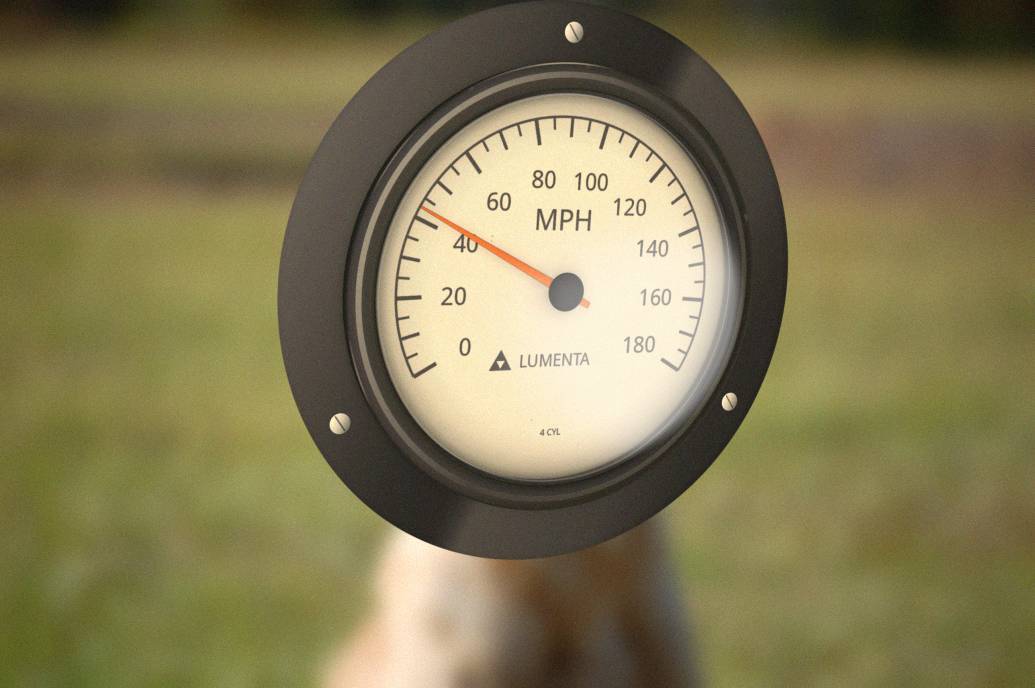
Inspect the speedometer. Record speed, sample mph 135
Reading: mph 42.5
